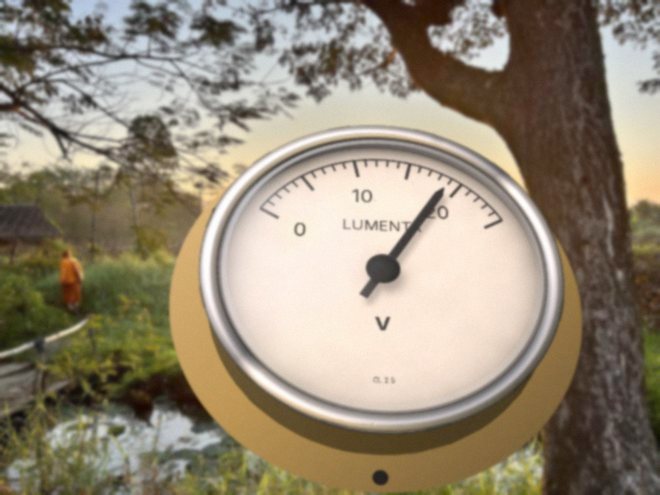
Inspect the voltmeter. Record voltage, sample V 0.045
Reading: V 19
